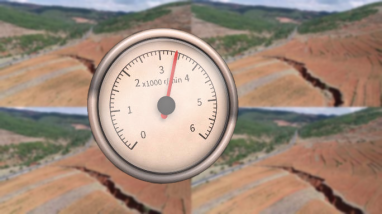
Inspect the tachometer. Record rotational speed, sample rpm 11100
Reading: rpm 3400
